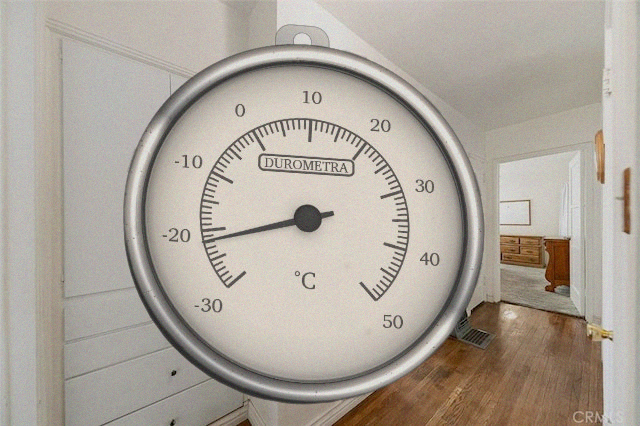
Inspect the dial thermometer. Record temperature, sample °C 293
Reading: °C -22
